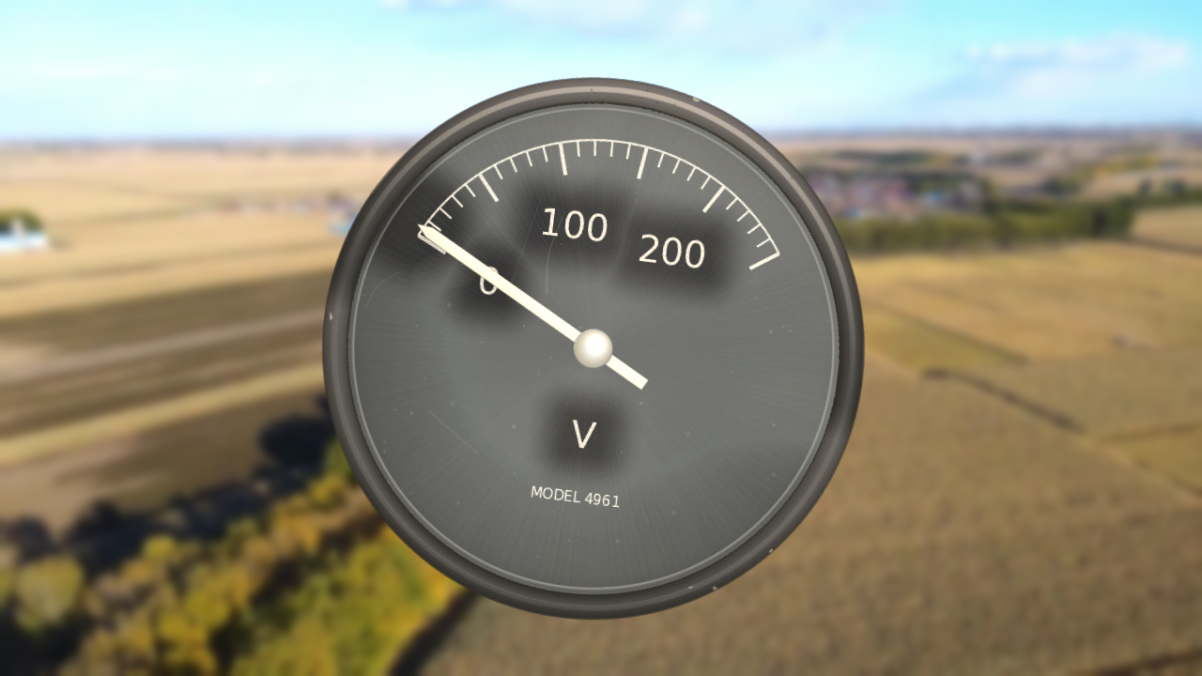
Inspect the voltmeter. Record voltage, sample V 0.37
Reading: V 5
